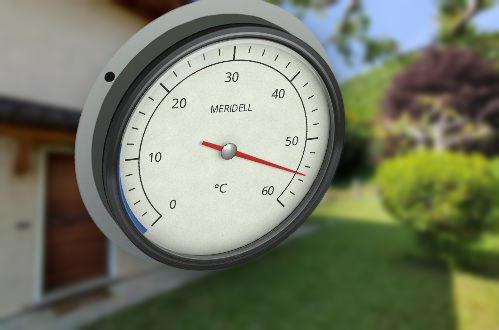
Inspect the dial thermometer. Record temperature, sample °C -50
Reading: °C 55
